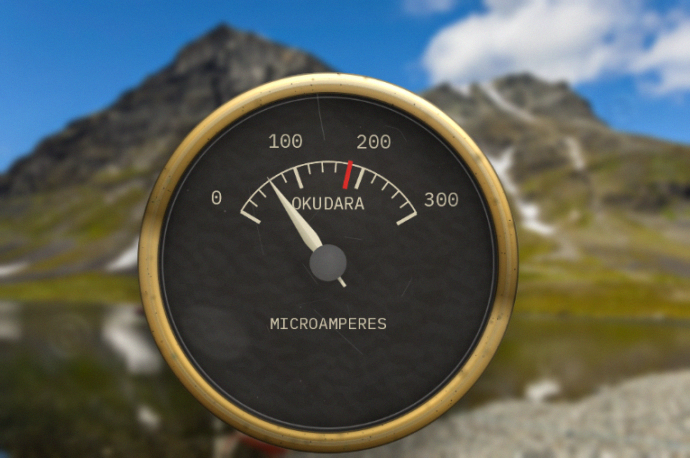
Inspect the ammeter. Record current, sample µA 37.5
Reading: µA 60
